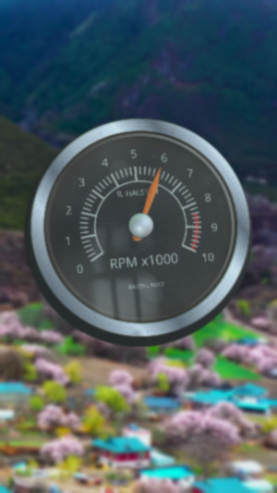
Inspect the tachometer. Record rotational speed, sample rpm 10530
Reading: rpm 6000
